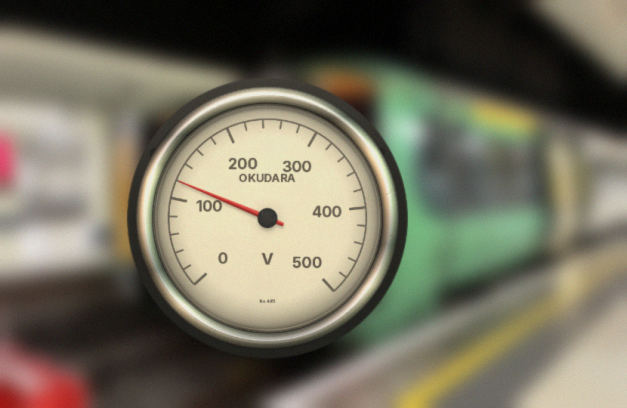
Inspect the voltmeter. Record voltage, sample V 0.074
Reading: V 120
